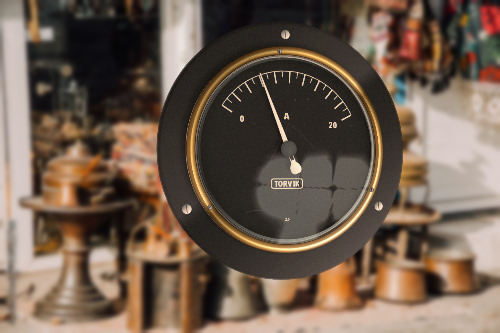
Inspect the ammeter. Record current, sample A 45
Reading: A 6
